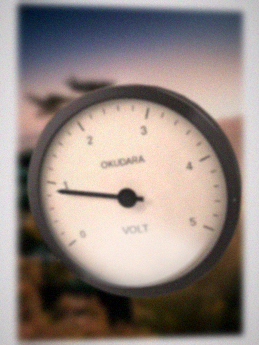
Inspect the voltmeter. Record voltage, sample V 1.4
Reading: V 0.9
